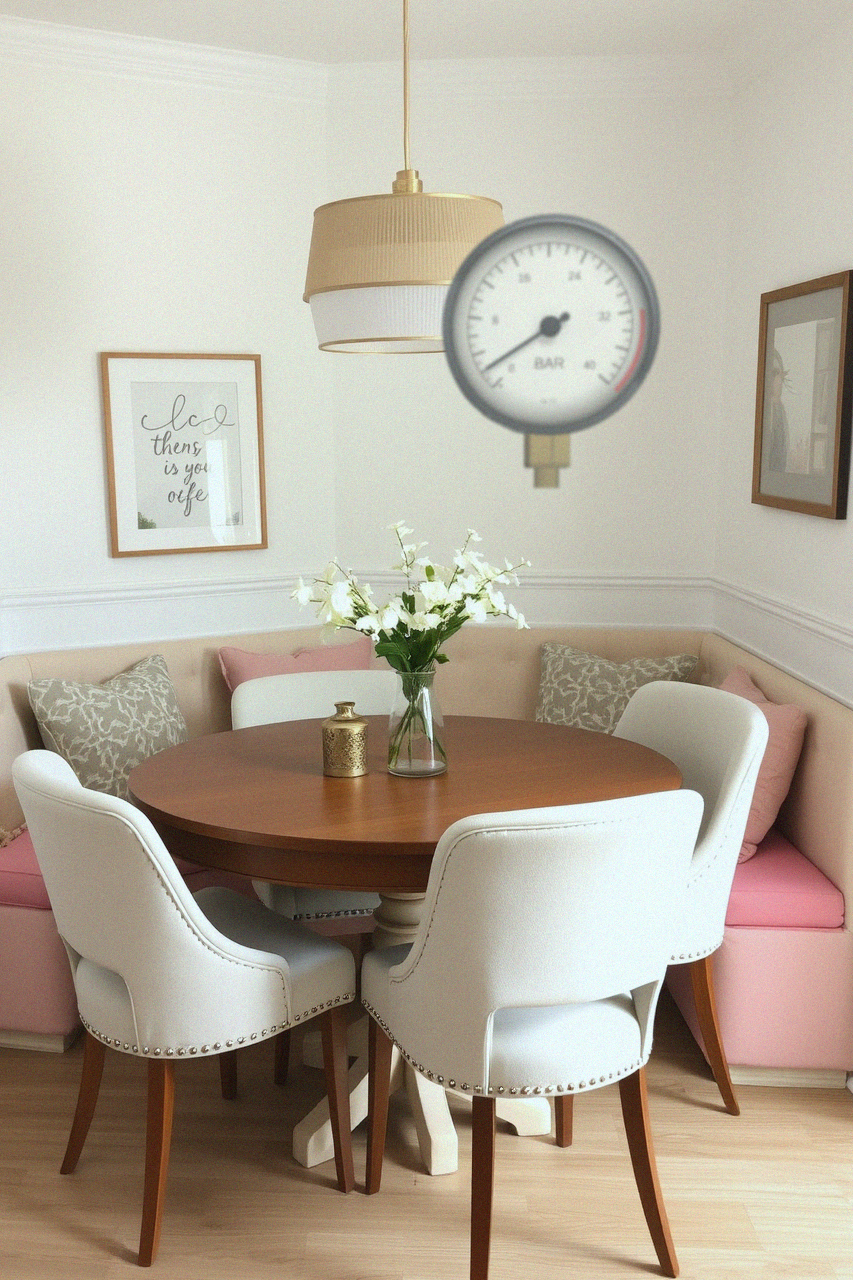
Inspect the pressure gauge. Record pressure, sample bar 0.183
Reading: bar 2
